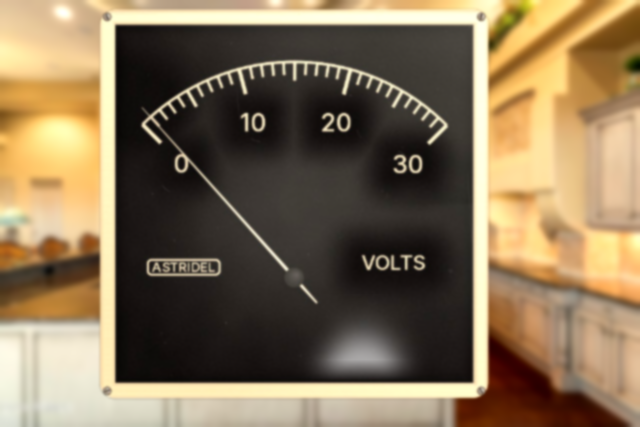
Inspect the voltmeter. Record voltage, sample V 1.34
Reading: V 1
